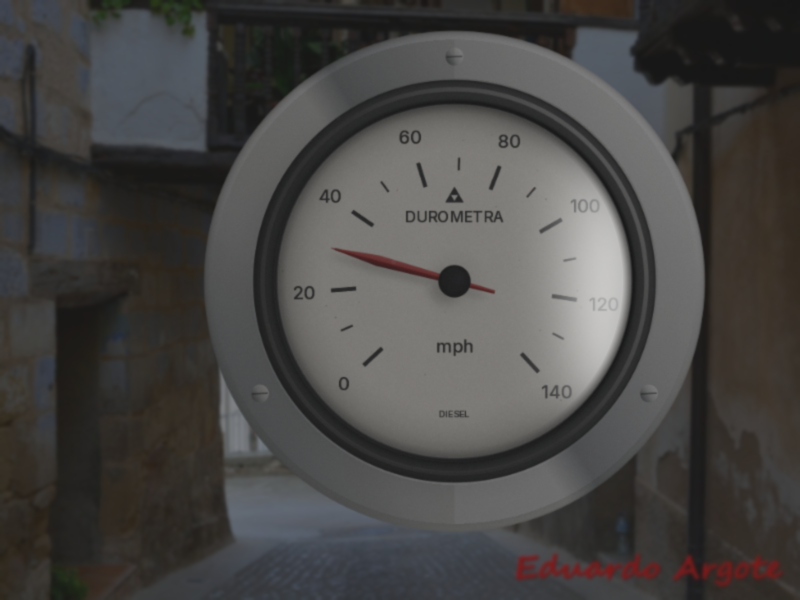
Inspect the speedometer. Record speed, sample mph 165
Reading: mph 30
